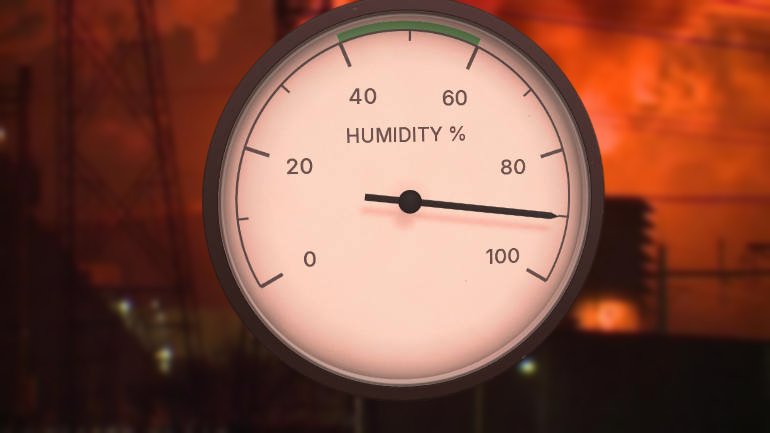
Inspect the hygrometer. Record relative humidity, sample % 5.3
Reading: % 90
